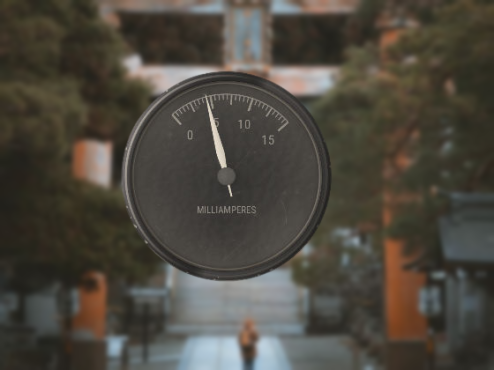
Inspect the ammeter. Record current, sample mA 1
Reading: mA 4.5
